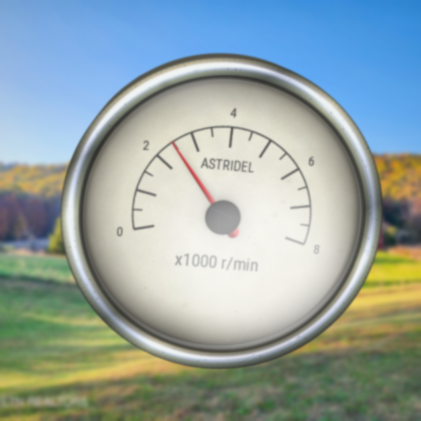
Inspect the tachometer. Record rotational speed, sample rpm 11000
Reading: rpm 2500
